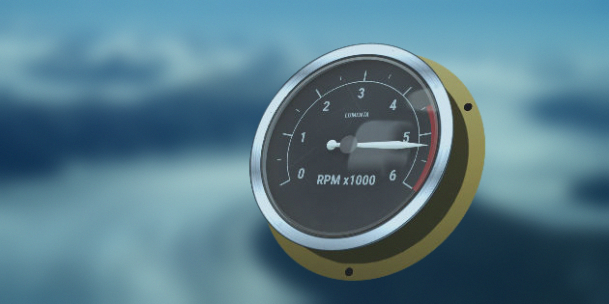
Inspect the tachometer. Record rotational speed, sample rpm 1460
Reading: rpm 5250
